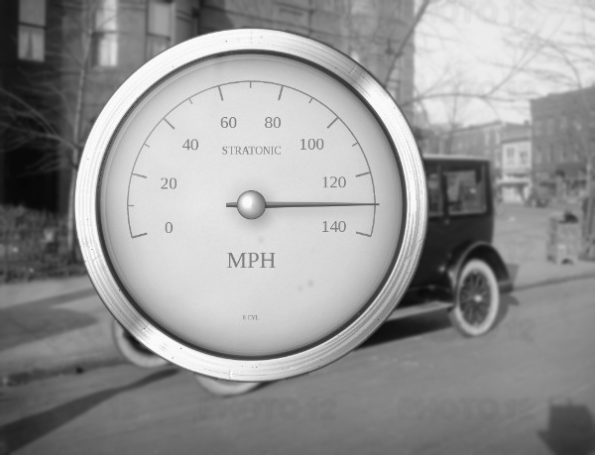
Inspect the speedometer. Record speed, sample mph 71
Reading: mph 130
